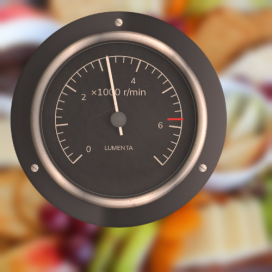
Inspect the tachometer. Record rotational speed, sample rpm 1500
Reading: rpm 3200
